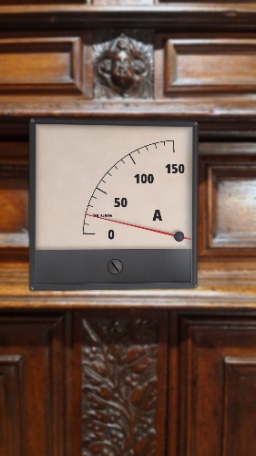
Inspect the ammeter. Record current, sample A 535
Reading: A 20
